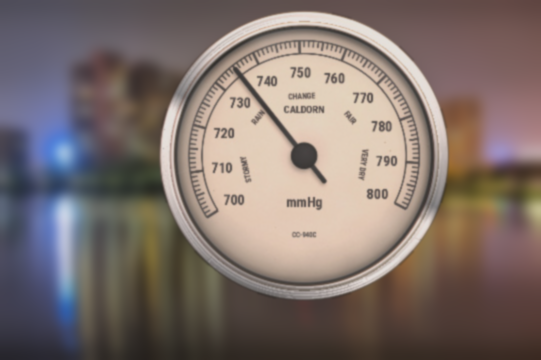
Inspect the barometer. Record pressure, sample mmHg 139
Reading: mmHg 735
